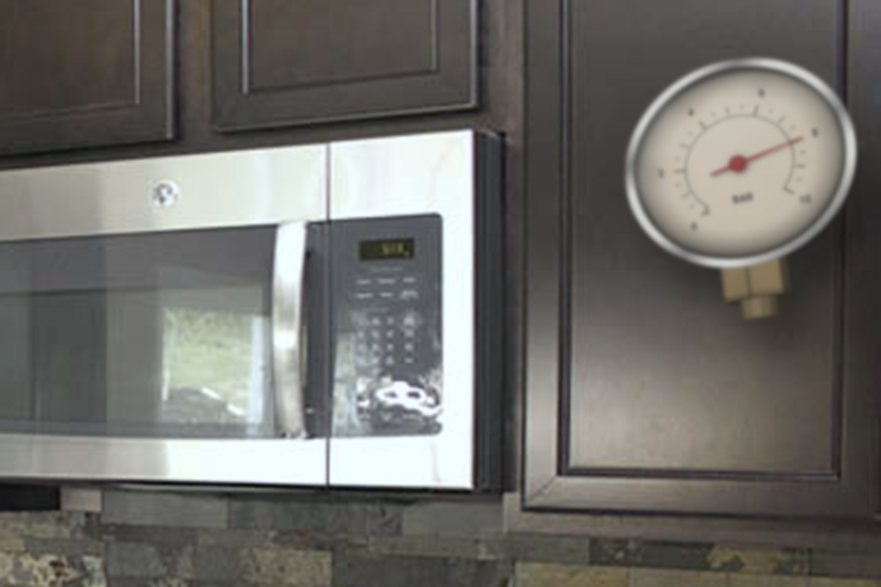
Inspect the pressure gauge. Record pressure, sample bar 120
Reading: bar 8
